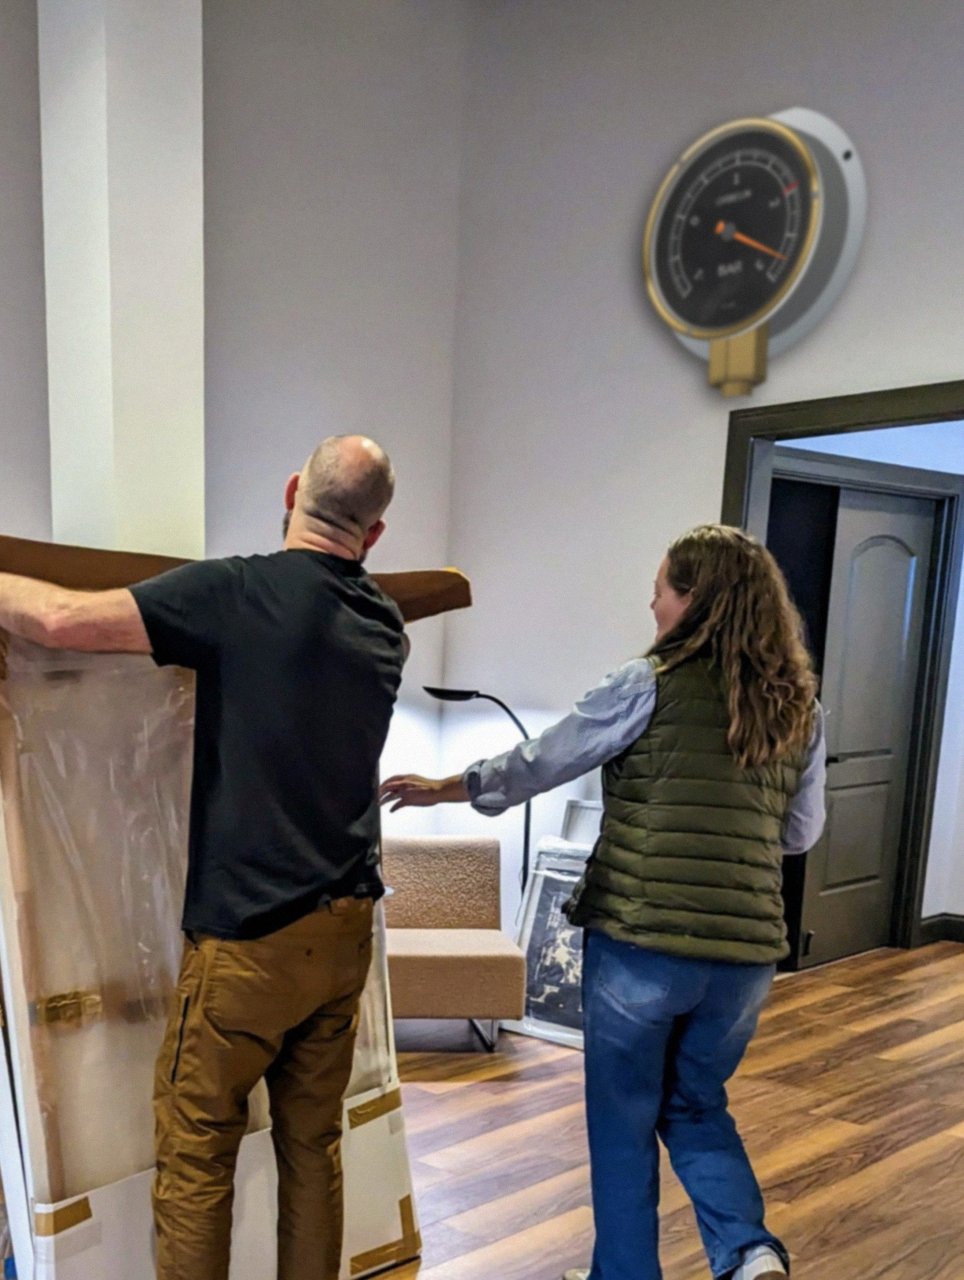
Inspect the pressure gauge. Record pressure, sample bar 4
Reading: bar 2.75
